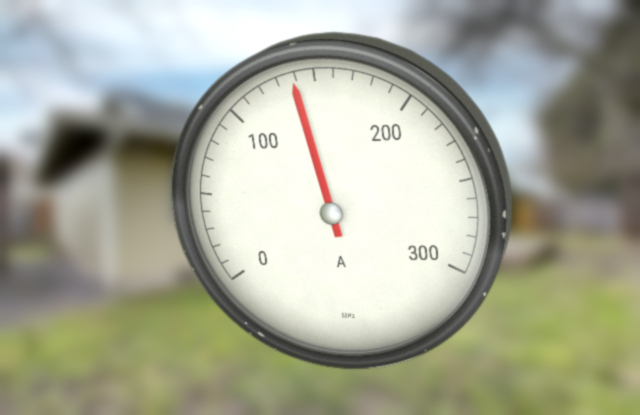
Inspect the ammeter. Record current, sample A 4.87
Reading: A 140
